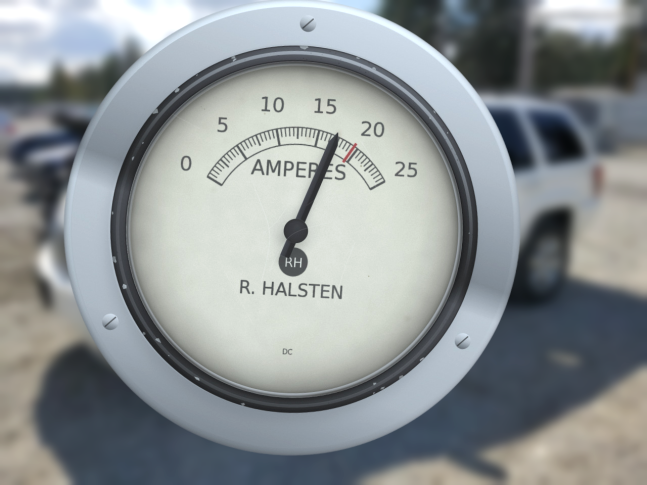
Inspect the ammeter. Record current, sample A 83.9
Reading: A 17
